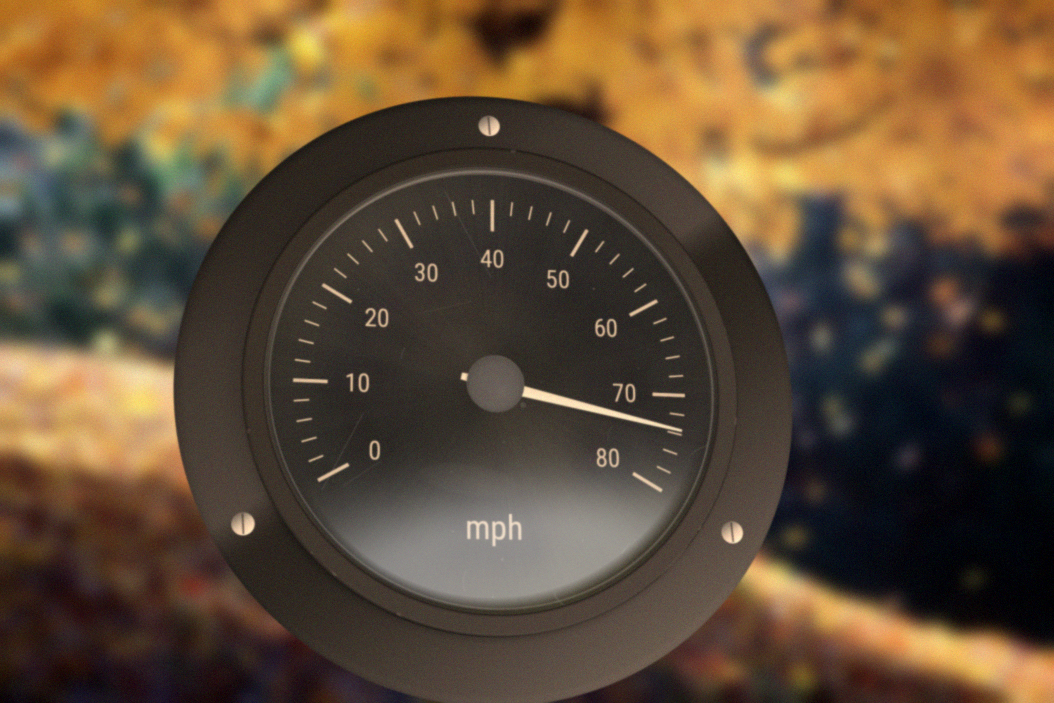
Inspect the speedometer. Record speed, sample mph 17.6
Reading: mph 74
